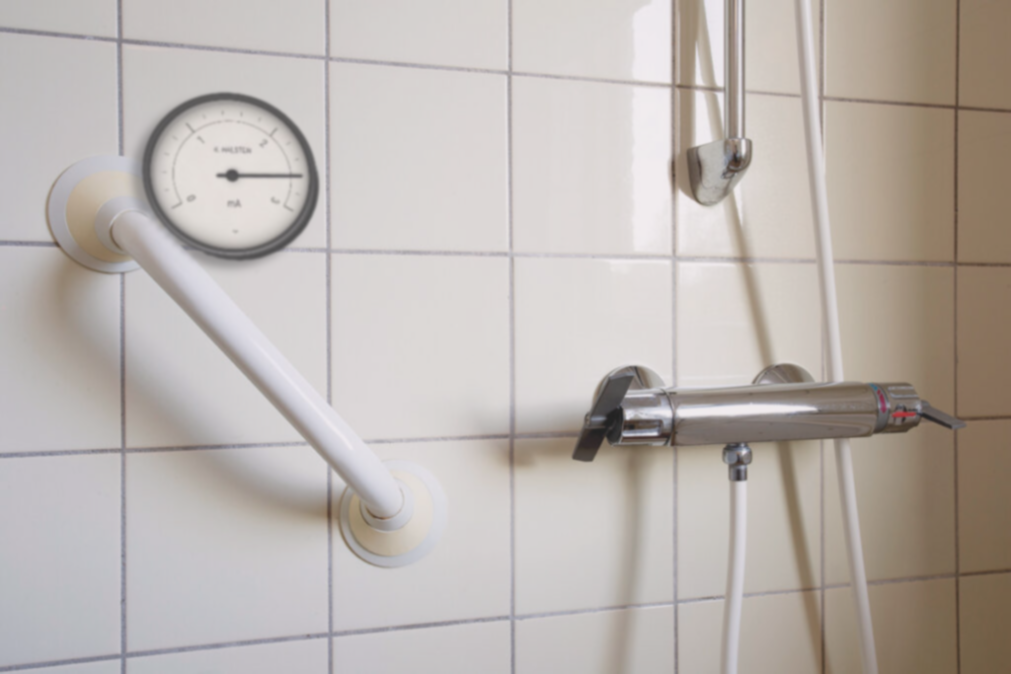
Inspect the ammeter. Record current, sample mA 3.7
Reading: mA 2.6
